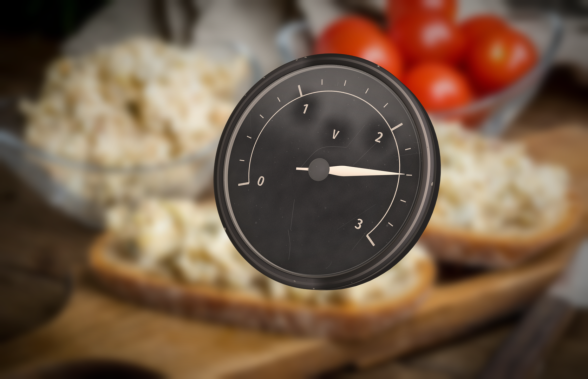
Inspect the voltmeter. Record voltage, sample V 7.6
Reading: V 2.4
